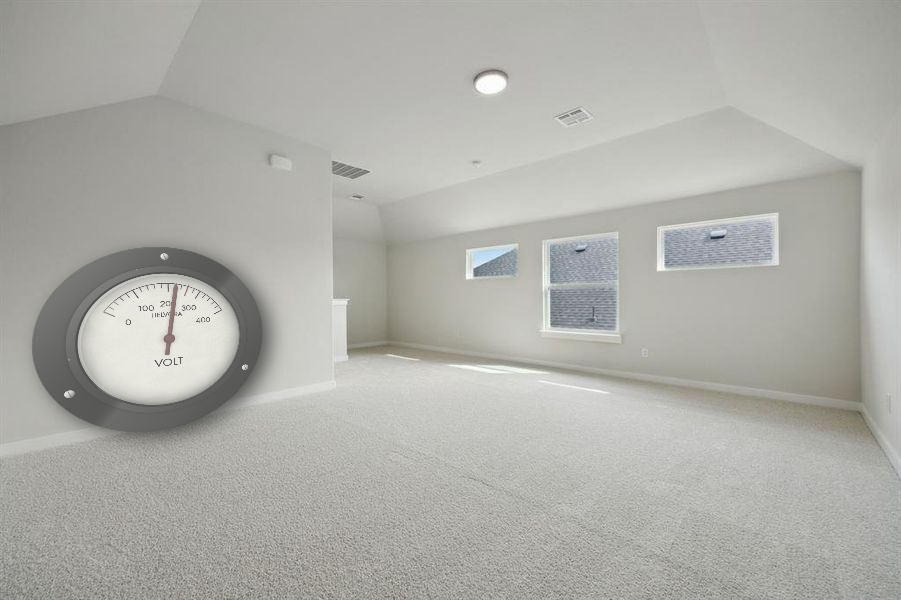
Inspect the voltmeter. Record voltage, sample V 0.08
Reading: V 220
